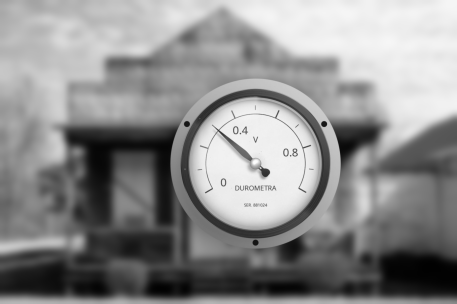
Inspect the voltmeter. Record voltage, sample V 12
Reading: V 0.3
